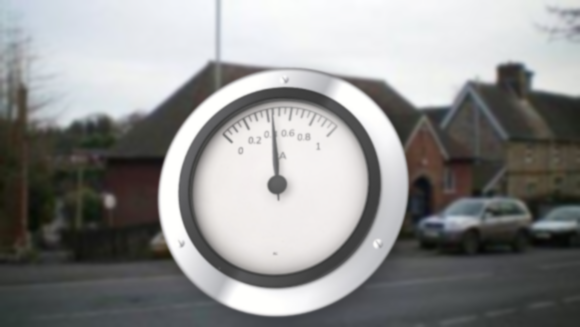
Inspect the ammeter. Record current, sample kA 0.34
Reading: kA 0.45
